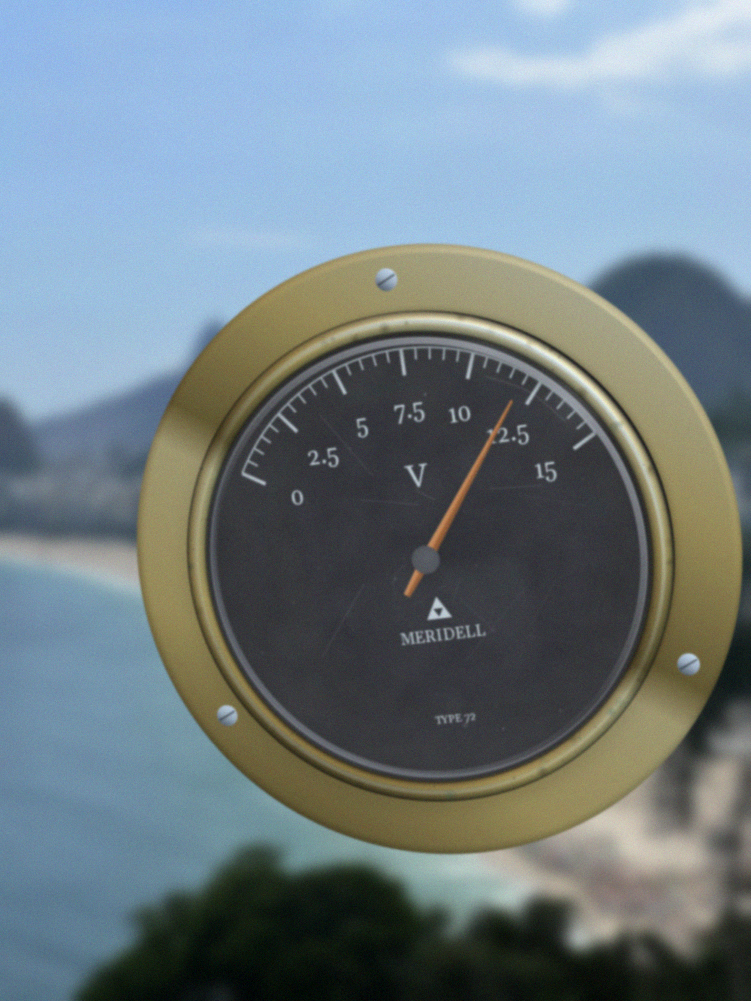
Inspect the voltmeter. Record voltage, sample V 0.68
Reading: V 12
